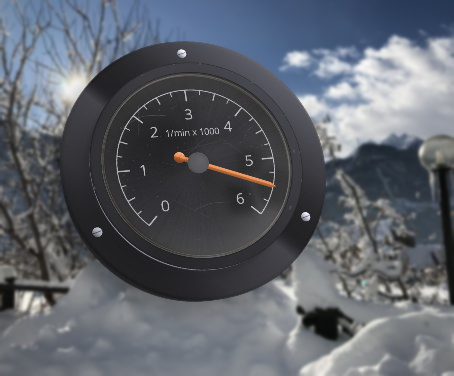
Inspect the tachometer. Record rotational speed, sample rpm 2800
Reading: rpm 5500
